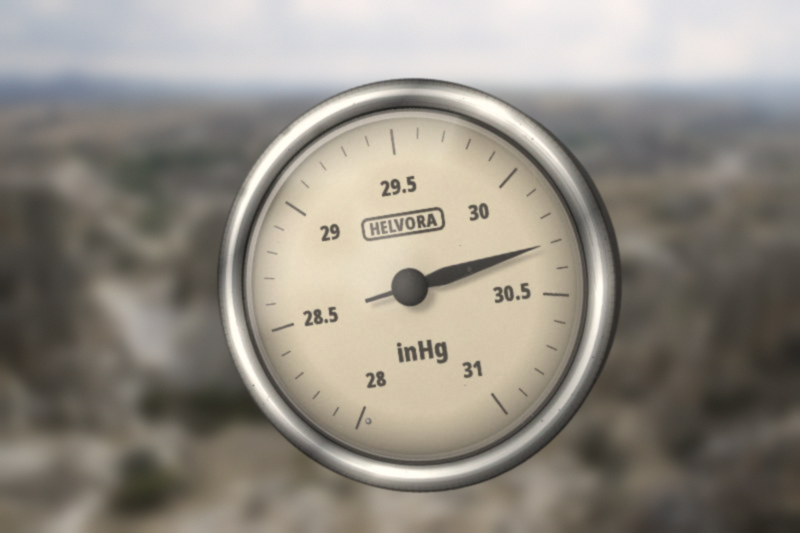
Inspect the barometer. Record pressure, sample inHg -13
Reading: inHg 30.3
